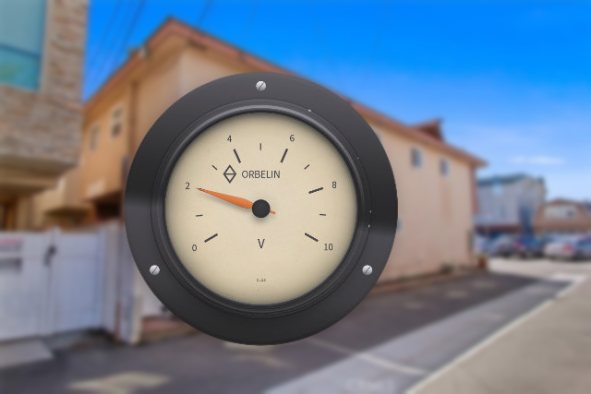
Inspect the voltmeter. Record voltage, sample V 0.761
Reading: V 2
